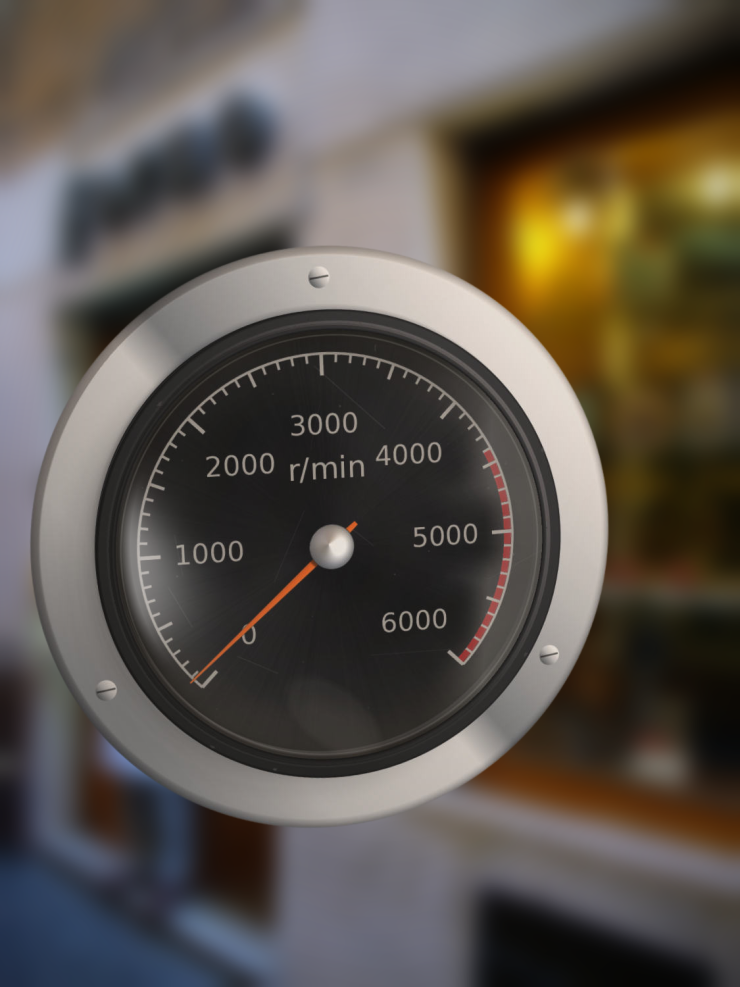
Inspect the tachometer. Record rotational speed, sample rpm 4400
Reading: rpm 100
